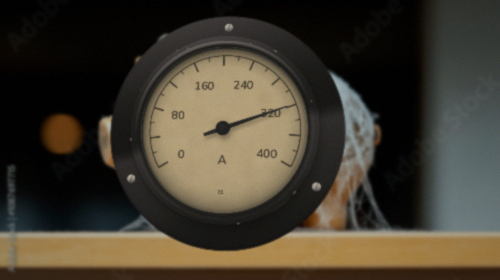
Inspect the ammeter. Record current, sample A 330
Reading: A 320
